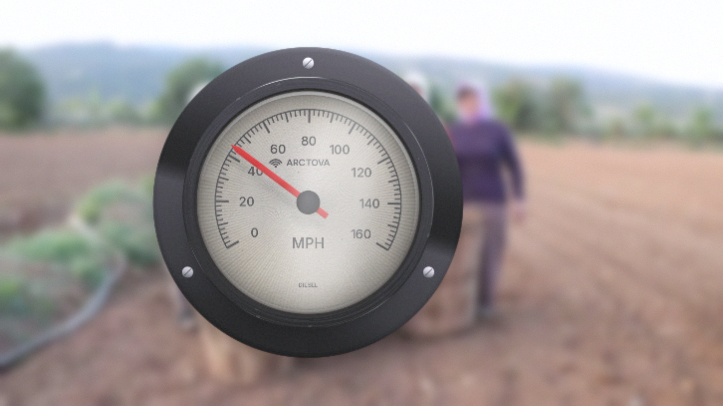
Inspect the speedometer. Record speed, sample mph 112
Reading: mph 44
